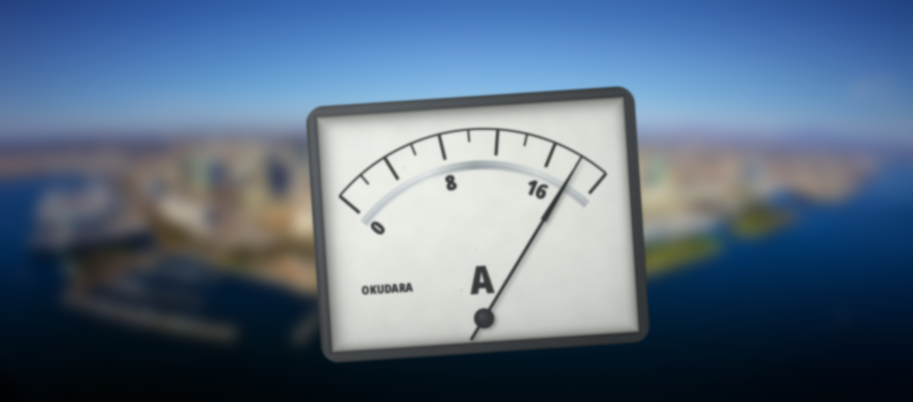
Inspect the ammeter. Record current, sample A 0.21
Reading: A 18
